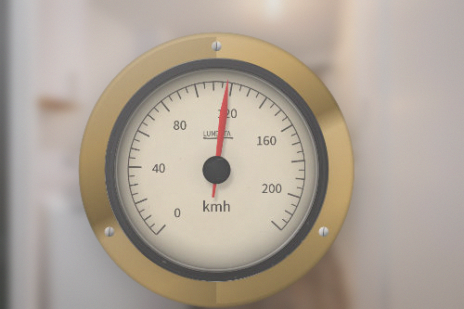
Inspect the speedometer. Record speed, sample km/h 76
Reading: km/h 117.5
